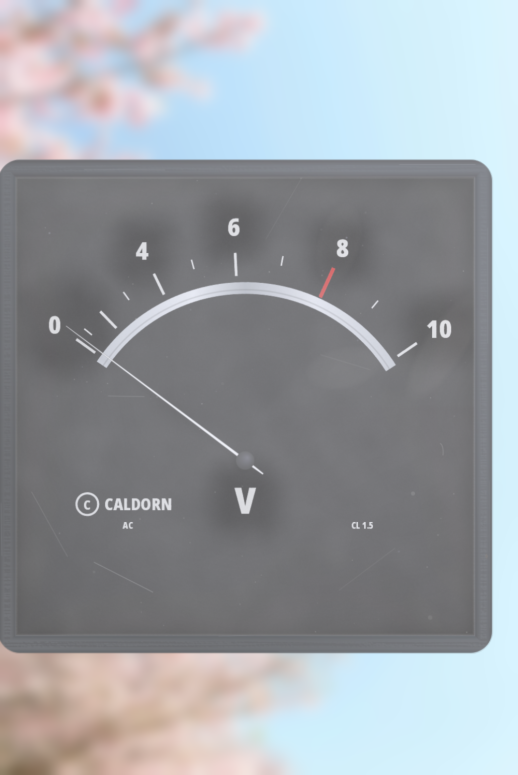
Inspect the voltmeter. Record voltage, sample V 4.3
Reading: V 0.5
